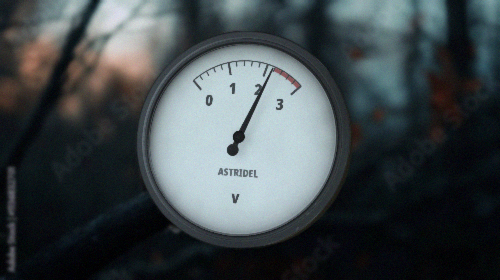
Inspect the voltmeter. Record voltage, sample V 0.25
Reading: V 2.2
